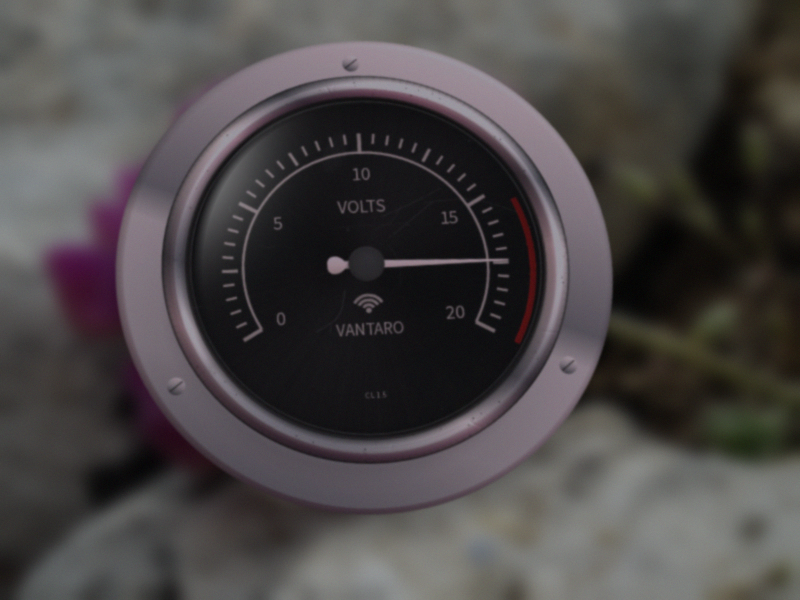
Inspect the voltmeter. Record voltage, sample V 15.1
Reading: V 17.5
